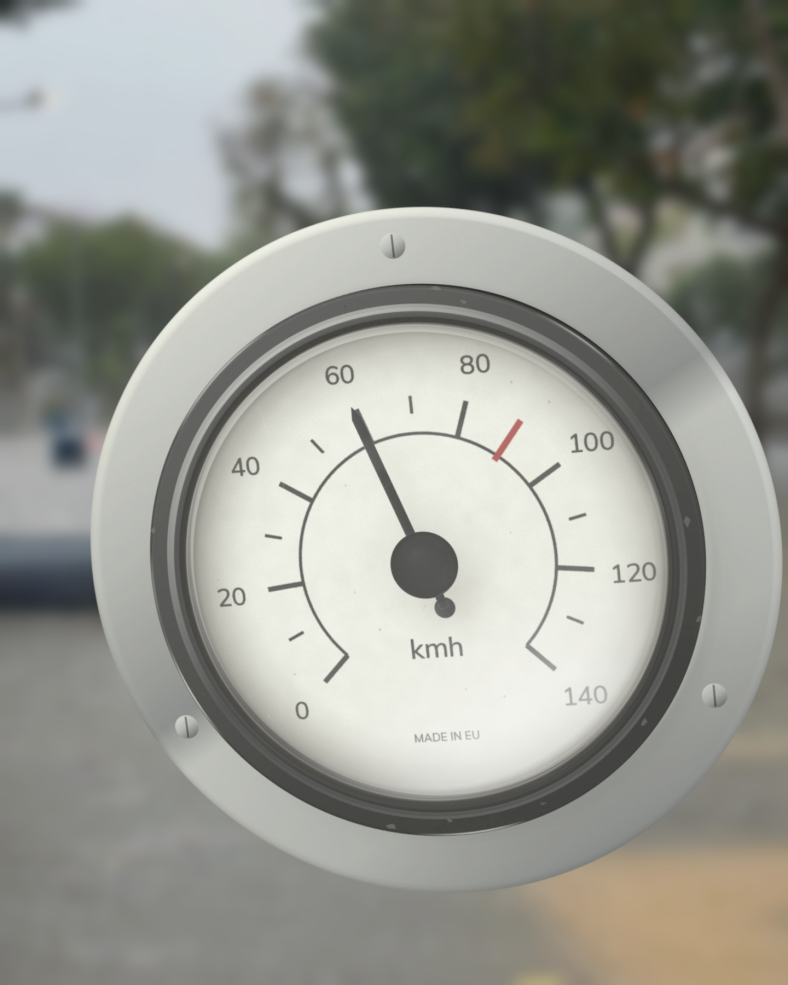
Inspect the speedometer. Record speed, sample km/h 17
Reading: km/h 60
